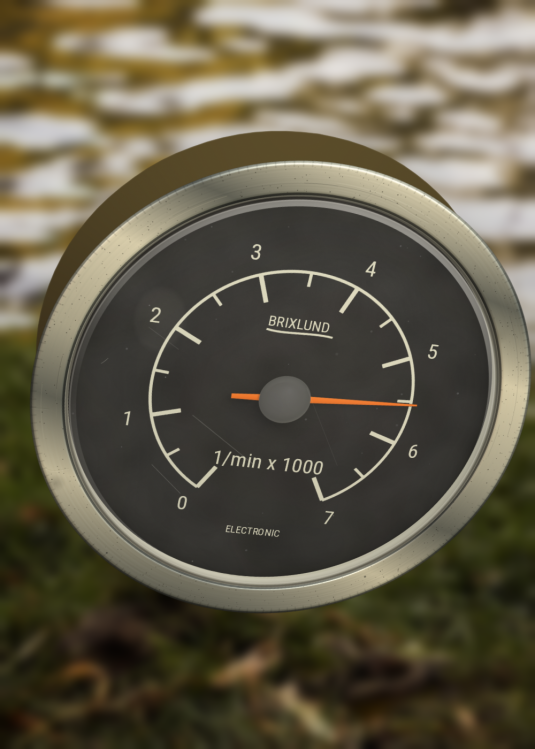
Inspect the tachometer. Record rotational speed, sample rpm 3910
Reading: rpm 5500
